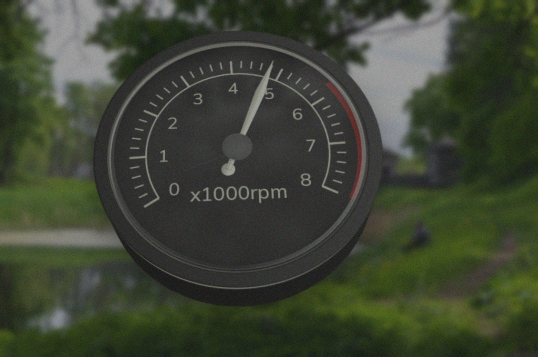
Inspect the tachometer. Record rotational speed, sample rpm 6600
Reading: rpm 4800
